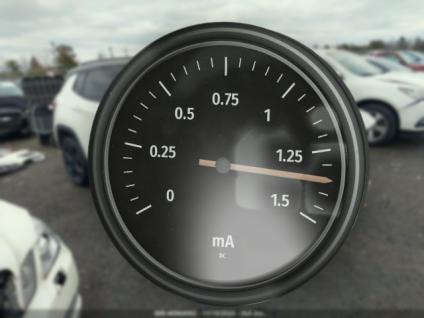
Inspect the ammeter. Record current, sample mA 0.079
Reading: mA 1.35
